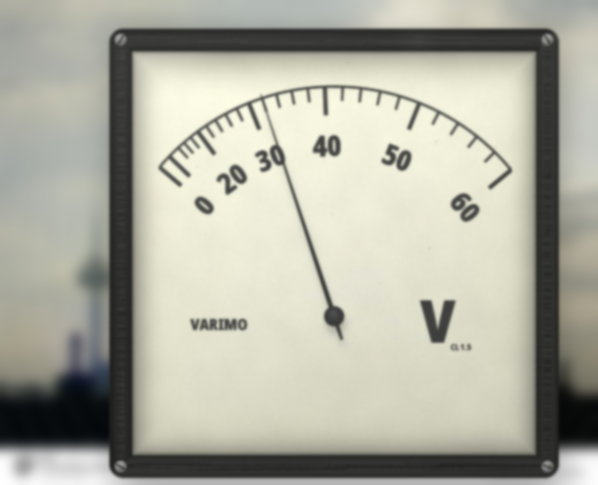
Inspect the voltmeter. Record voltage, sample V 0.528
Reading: V 32
